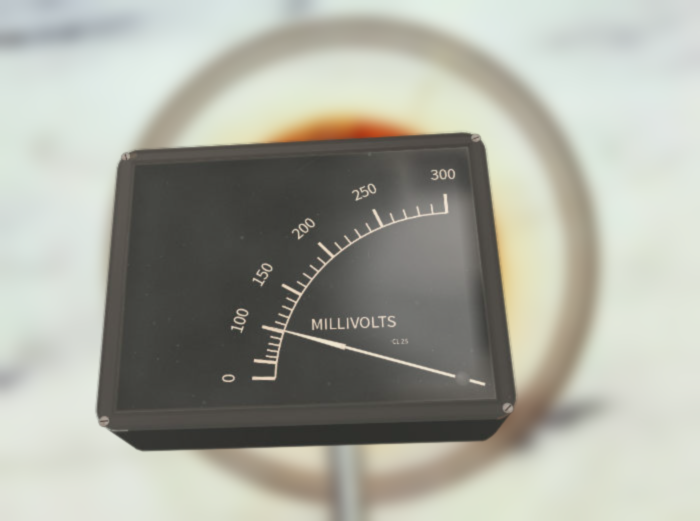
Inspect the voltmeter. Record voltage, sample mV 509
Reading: mV 100
